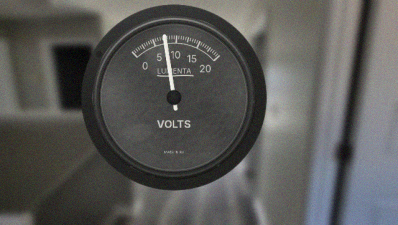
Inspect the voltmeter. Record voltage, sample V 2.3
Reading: V 7.5
